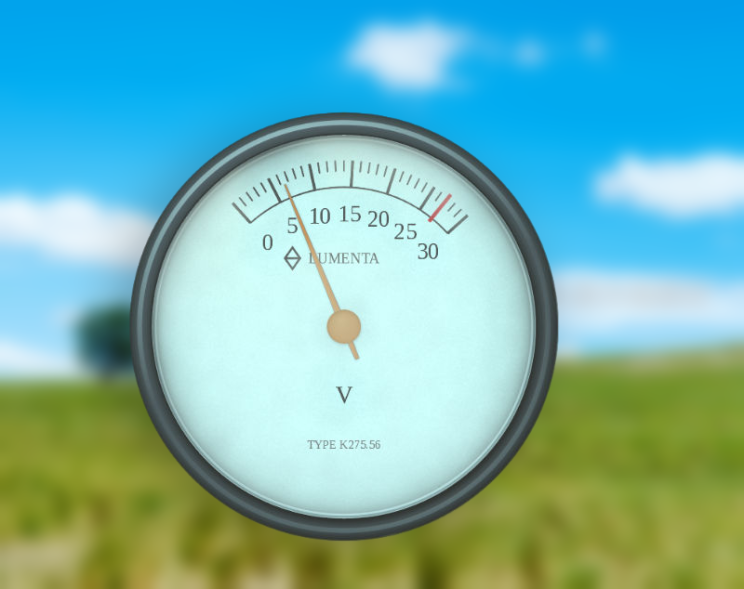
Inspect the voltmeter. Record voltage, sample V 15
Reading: V 6.5
